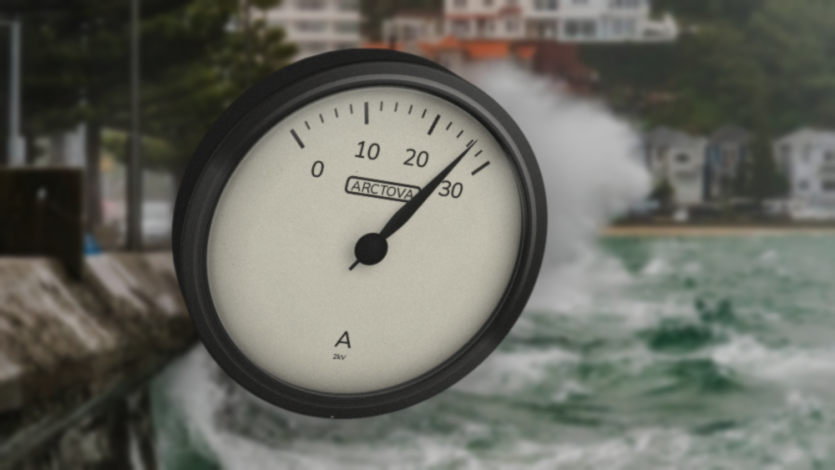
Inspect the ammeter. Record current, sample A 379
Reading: A 26
